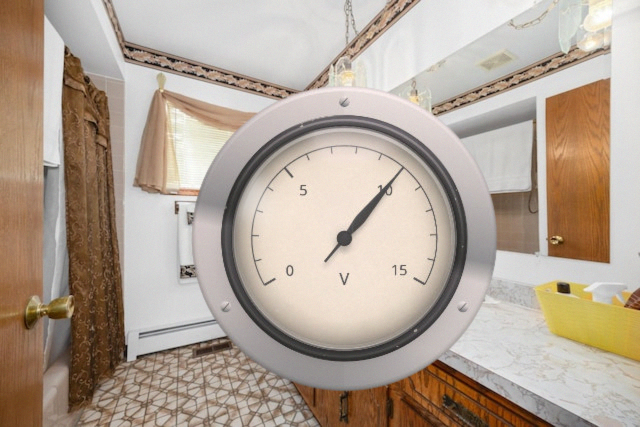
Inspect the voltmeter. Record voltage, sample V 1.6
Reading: V 10
